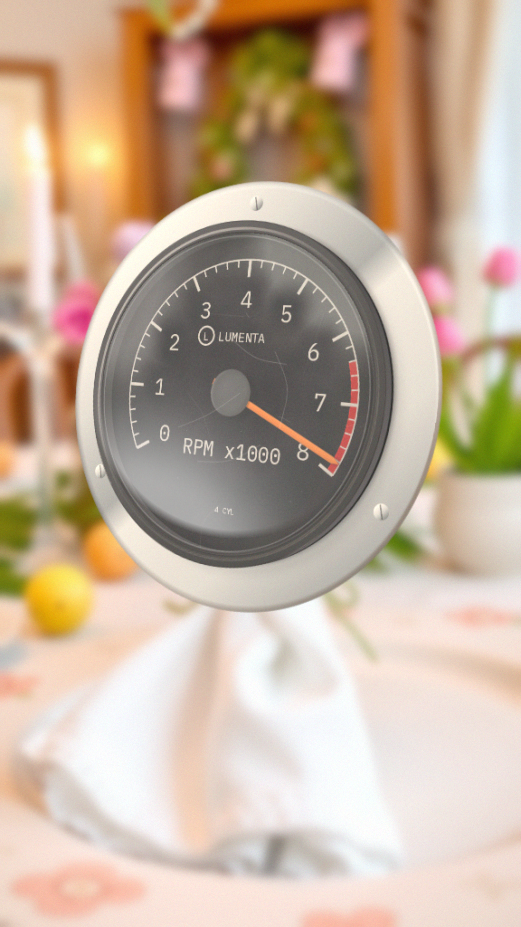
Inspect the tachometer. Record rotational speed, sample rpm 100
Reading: rpm 7800
